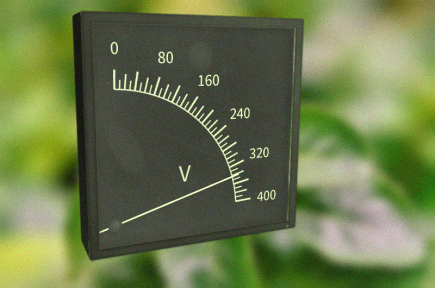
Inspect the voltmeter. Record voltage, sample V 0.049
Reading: V 340
